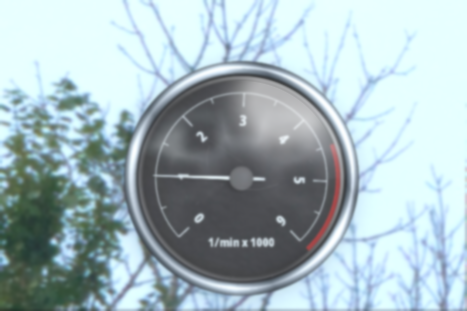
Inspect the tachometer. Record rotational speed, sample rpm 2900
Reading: rpm 1000
